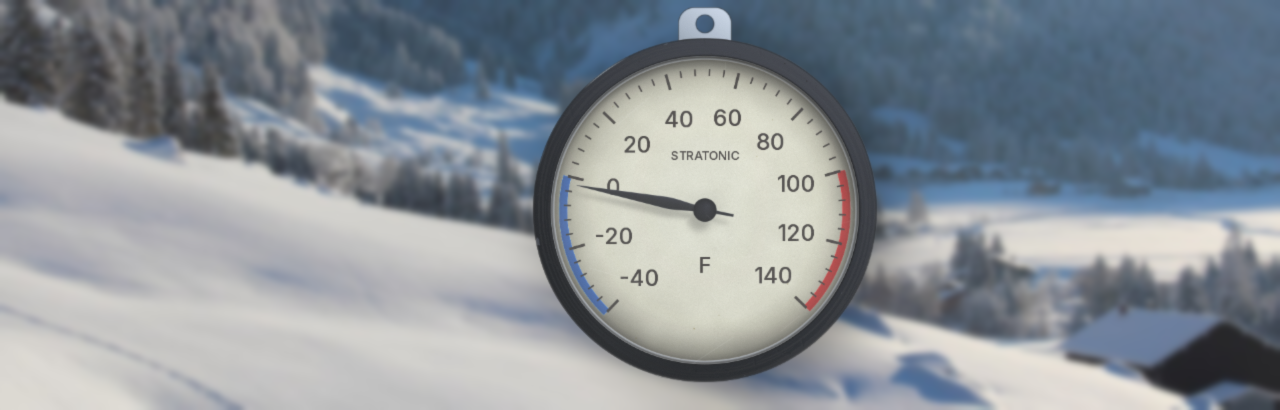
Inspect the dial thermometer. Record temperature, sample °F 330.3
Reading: °F -2
